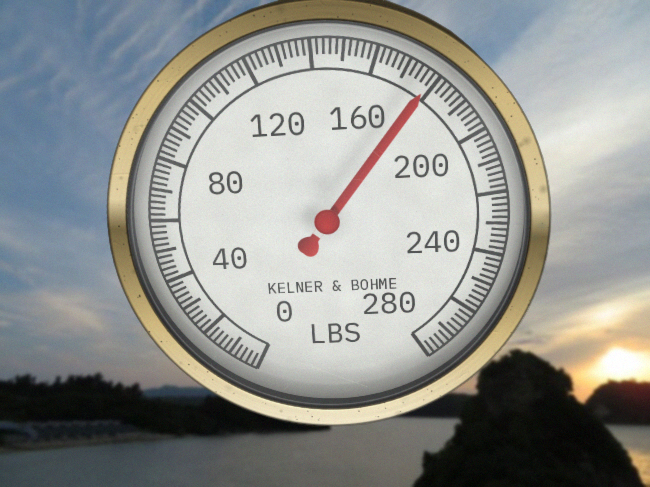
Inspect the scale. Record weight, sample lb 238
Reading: lb 178
